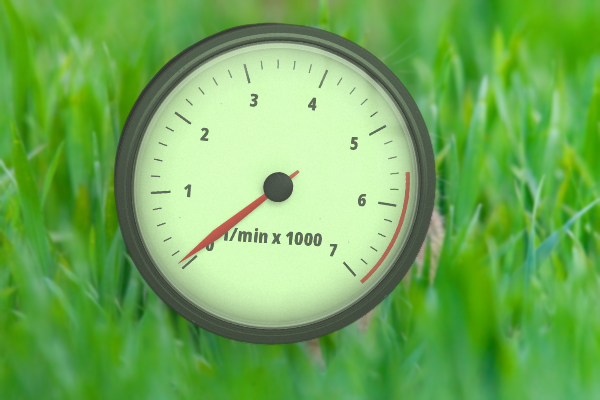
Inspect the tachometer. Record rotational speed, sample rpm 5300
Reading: rpm 100
